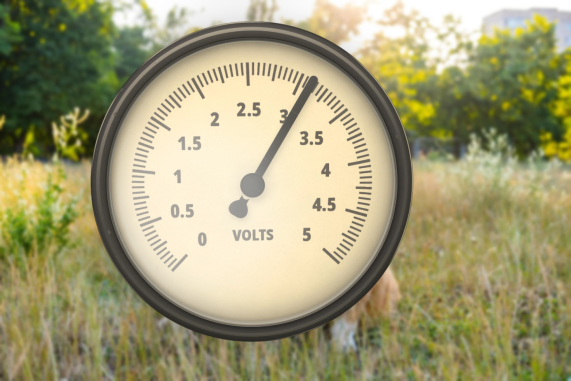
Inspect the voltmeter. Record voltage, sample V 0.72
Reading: V 3.1
